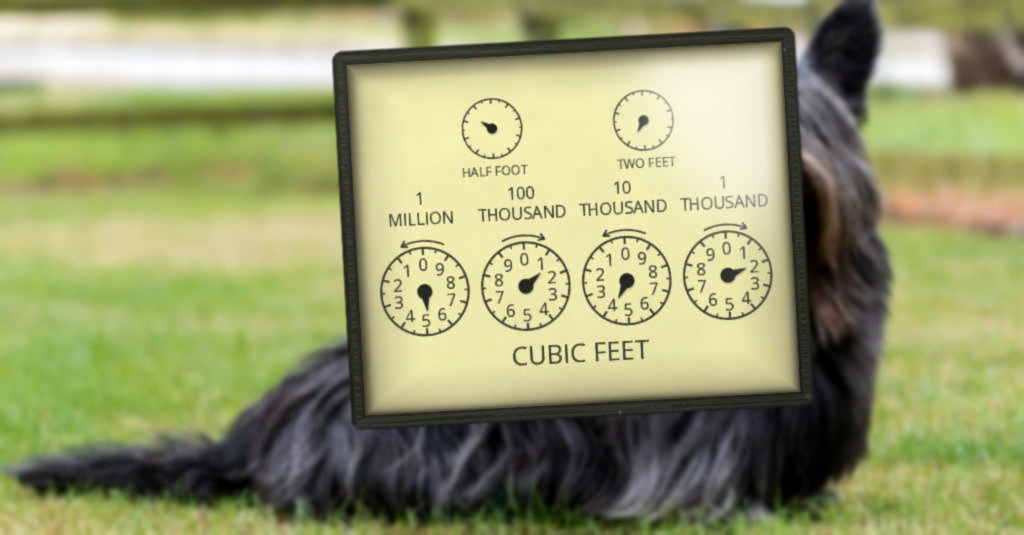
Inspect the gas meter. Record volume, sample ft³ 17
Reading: ft³ 514200
